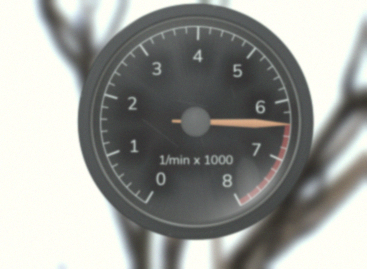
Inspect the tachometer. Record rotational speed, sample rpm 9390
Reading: rpm 6400
